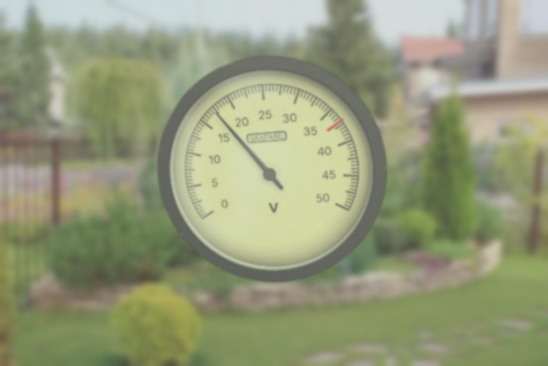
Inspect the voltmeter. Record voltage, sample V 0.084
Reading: V 17.5
